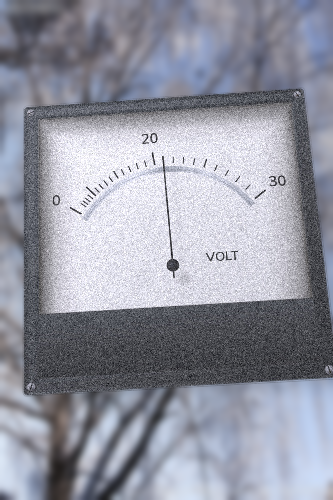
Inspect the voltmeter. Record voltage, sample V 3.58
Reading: V 21
